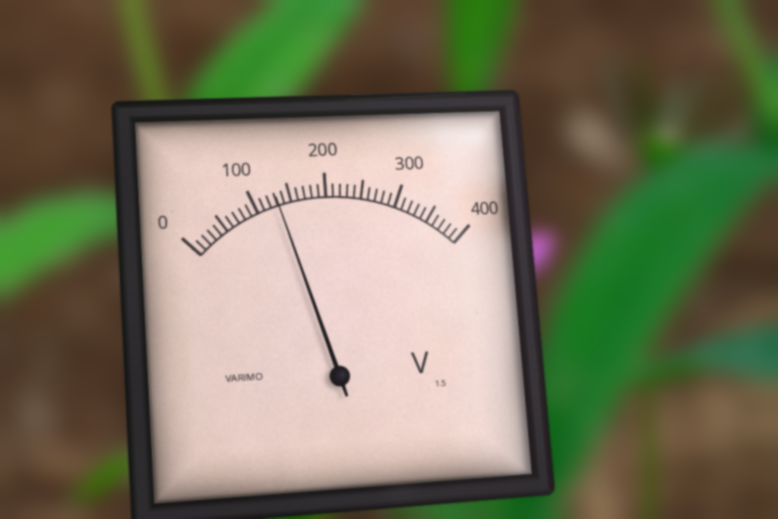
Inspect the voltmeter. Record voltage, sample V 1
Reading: V 130
